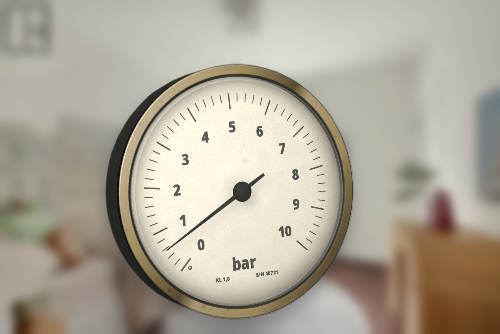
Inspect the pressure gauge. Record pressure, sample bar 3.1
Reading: bar 0.6
